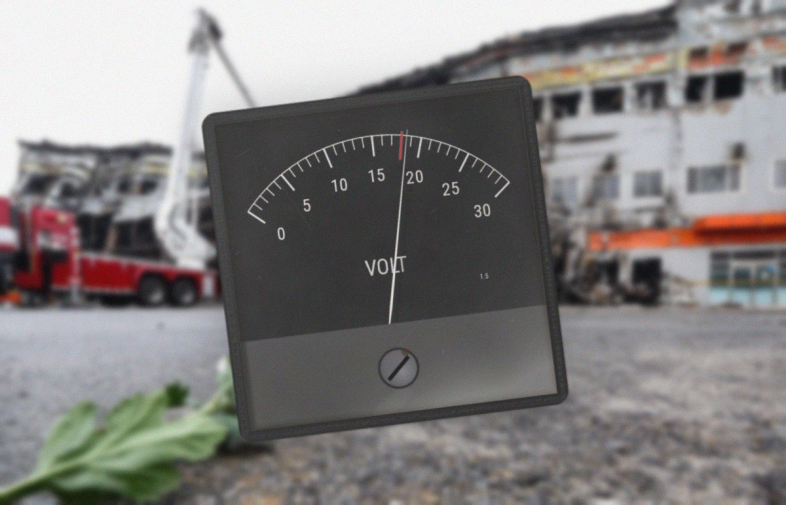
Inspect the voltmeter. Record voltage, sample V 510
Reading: V 18.5
